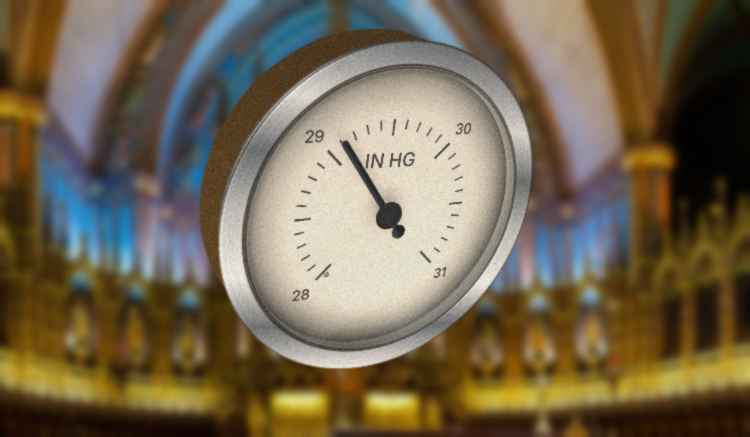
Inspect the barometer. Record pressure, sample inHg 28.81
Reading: inHg 29.1
